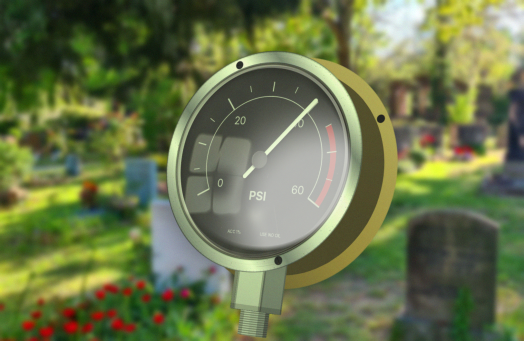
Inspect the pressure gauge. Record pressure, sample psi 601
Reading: psi 40
